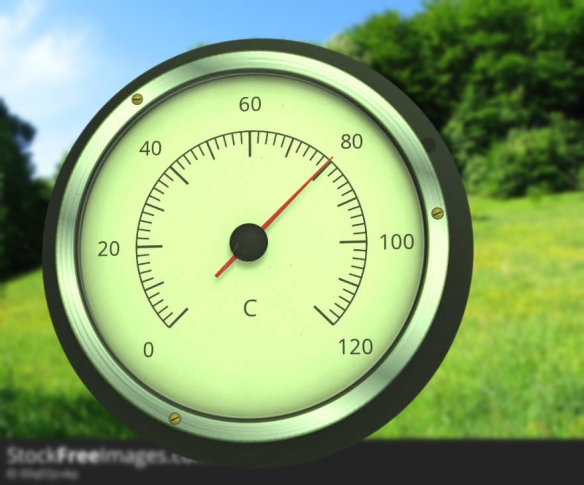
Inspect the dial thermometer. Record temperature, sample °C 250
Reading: °C 80
